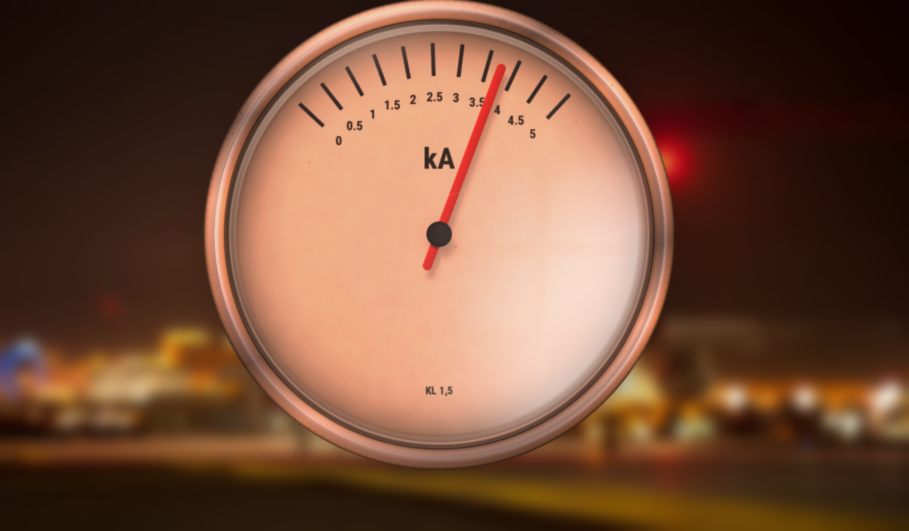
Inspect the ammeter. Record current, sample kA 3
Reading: kA 3.75
